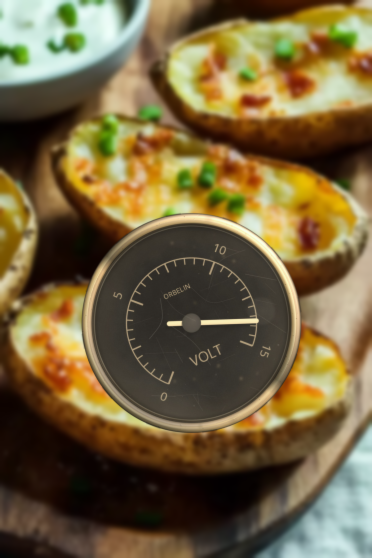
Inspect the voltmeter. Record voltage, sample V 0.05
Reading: V 13.75
